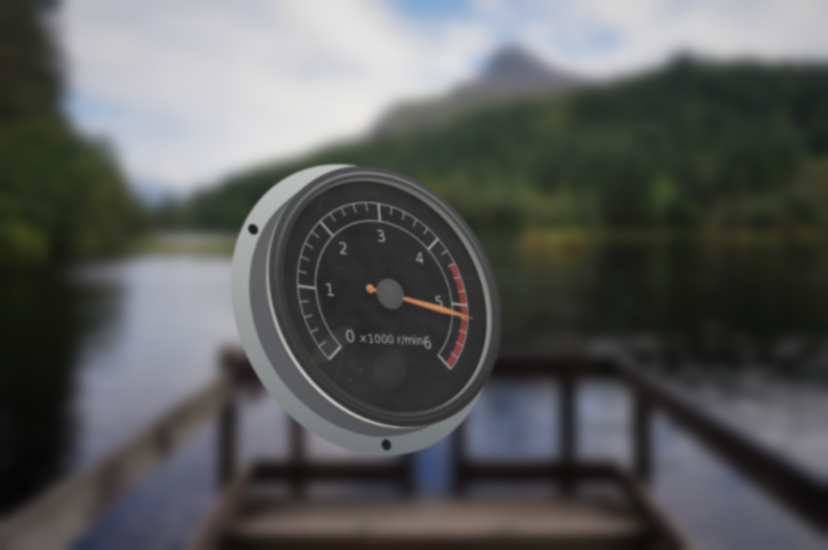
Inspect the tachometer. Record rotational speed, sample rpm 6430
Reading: rpm 5200
